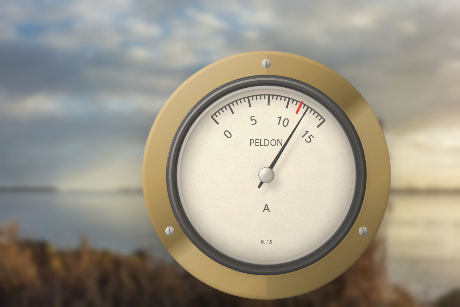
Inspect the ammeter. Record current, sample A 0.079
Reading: A 12.5
